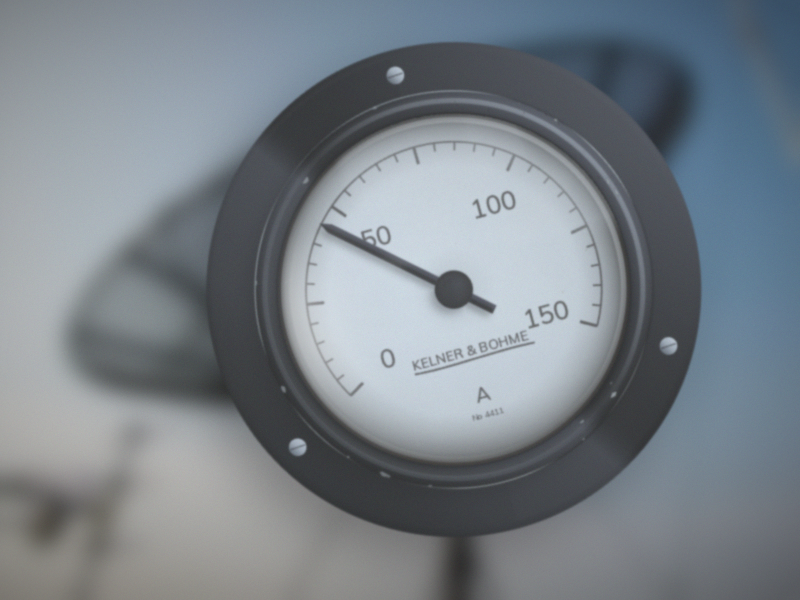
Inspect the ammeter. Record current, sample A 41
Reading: A 45
